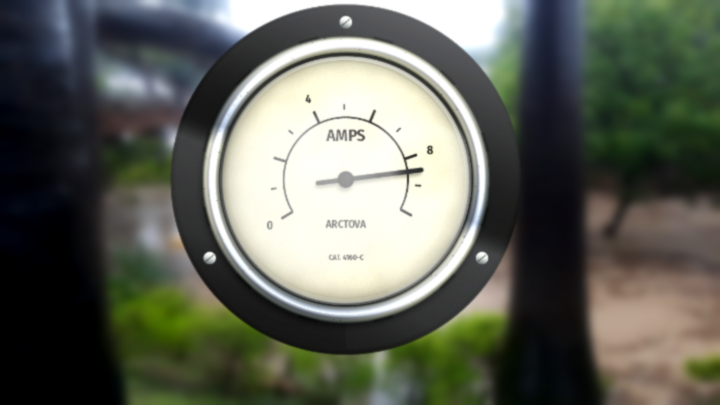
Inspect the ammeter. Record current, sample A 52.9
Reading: A 8.5
